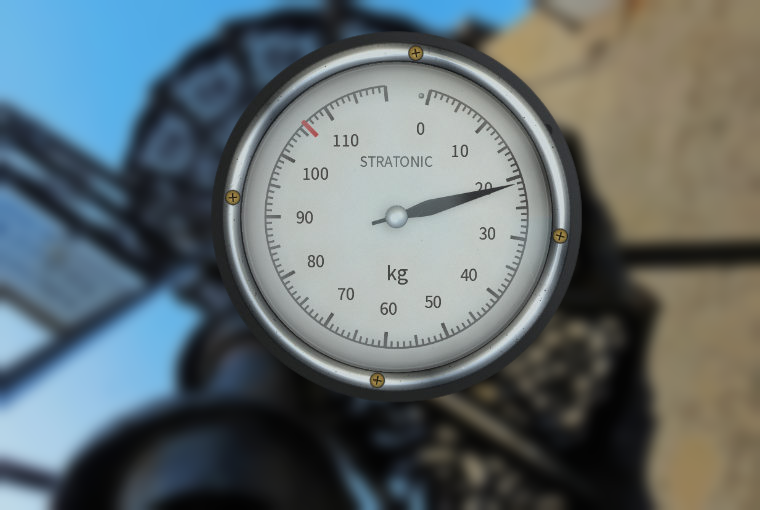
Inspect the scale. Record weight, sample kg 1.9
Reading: kg 21
